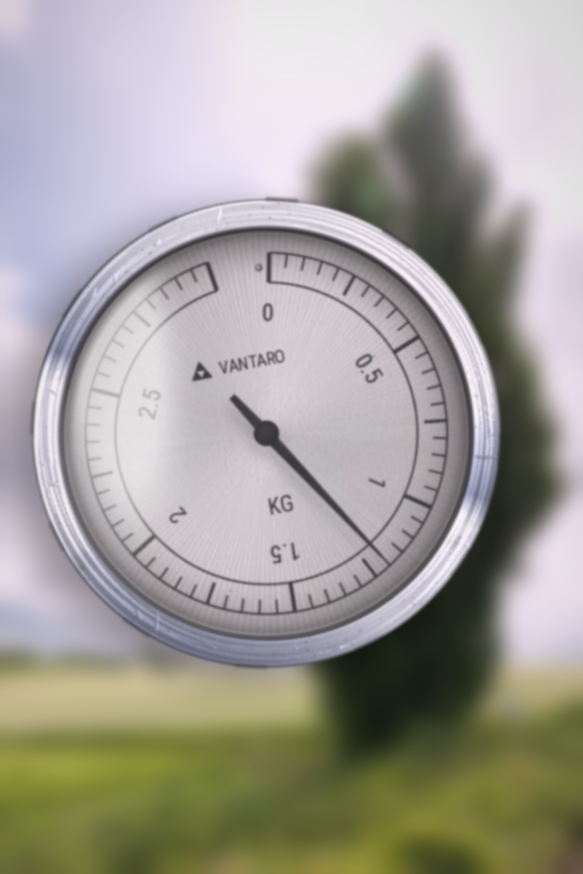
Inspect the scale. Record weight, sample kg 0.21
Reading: kg 1.2
